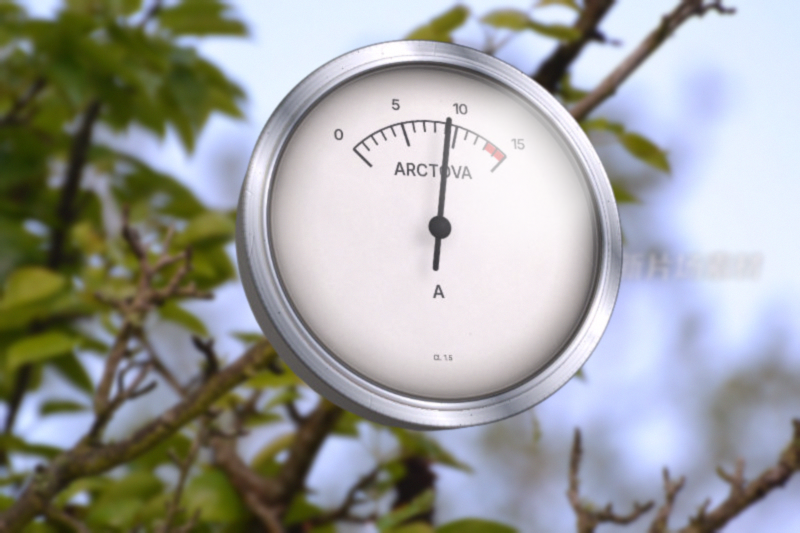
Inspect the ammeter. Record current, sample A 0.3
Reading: A 9
